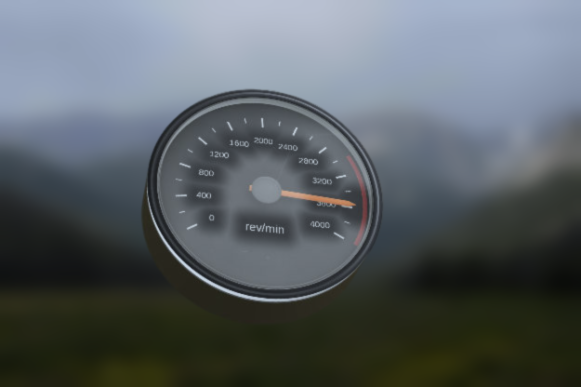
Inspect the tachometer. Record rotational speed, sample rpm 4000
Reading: rpm 3600
